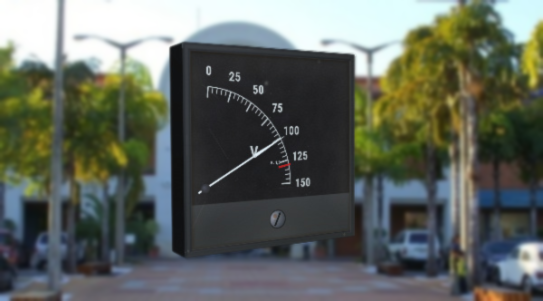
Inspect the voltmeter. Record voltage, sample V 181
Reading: V 100
